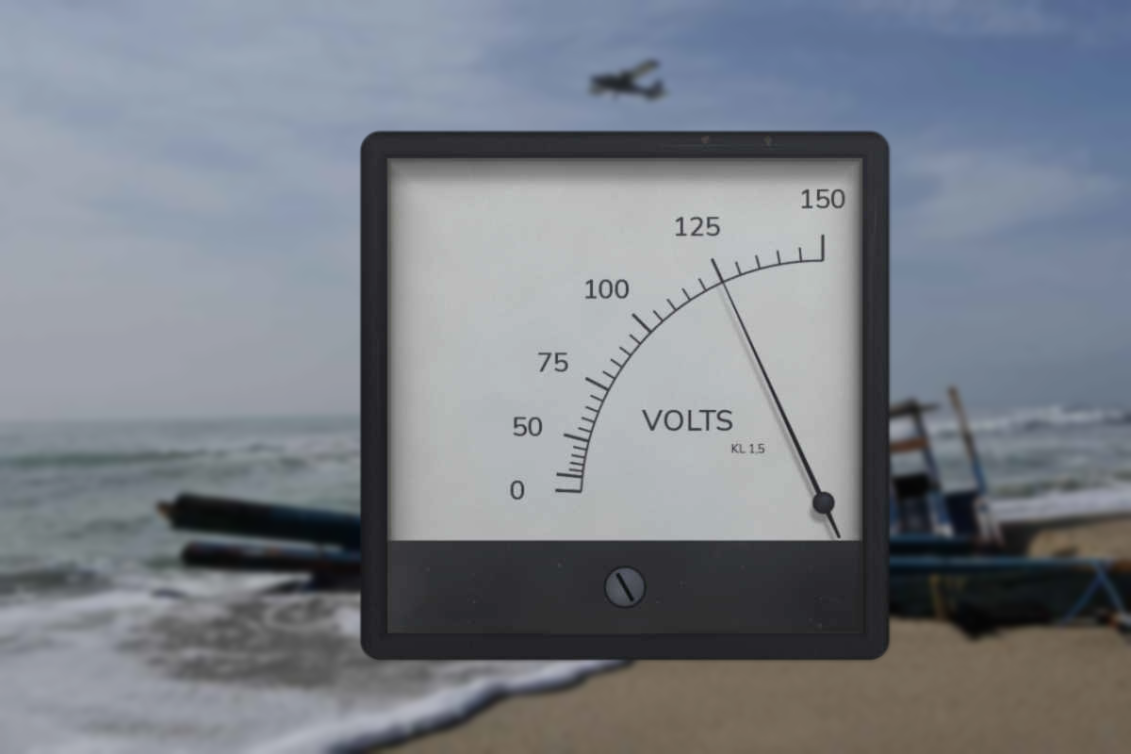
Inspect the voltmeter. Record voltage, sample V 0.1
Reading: V 125
